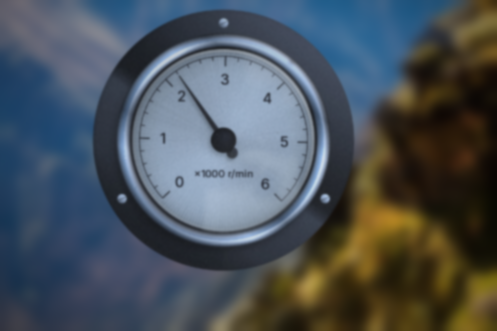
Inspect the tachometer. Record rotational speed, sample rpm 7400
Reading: rpm 2200
